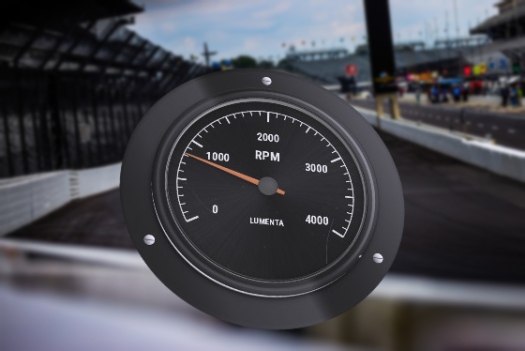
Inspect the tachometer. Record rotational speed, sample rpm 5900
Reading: rpm 800
